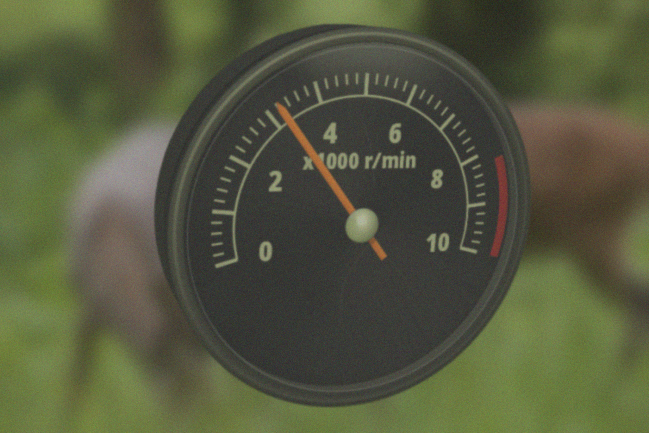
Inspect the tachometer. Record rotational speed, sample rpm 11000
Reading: rpm 3200
